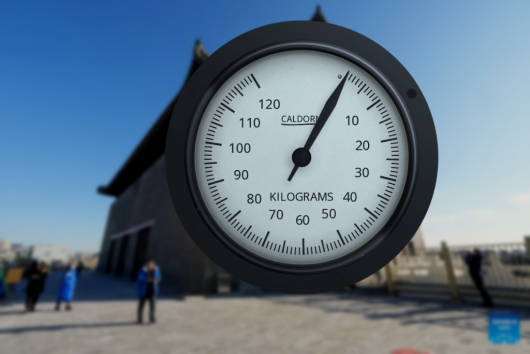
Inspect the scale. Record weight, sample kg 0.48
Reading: kg 0
